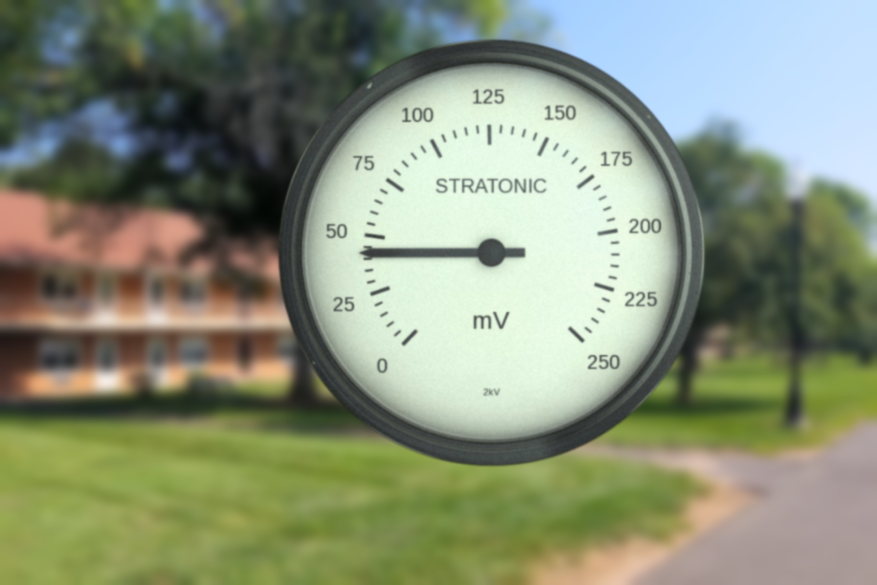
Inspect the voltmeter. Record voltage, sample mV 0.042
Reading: mV 42.5
